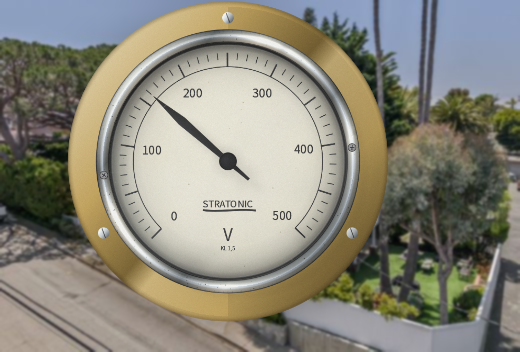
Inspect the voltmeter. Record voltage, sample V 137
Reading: V 160
